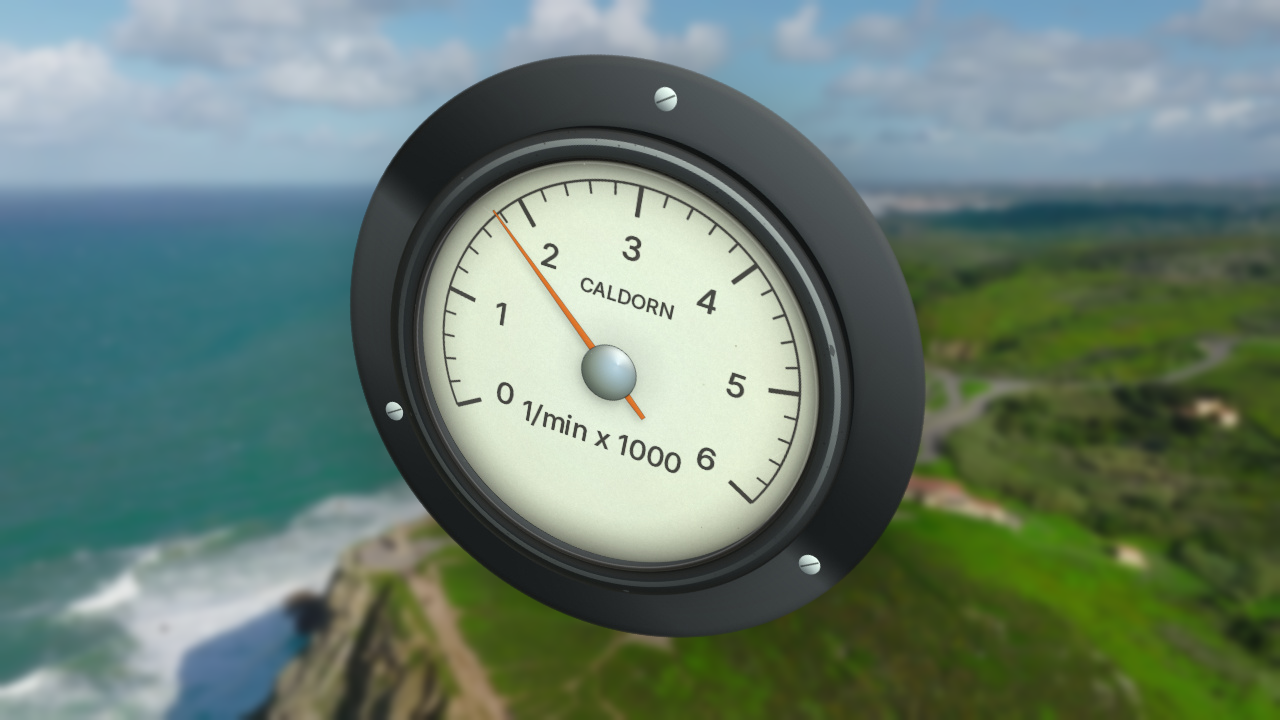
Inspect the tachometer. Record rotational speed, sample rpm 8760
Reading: rpm 1800
